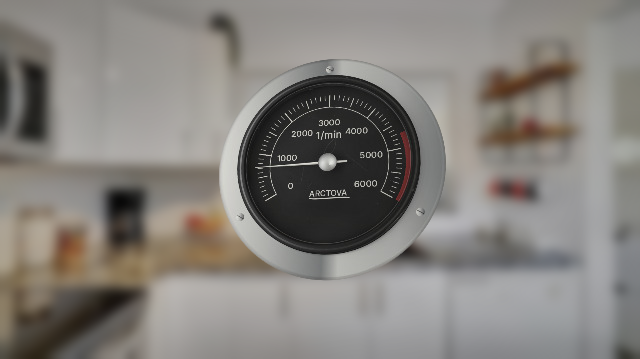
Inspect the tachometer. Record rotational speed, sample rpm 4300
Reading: rpm 700
